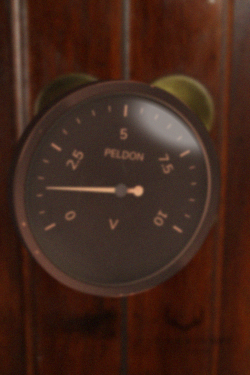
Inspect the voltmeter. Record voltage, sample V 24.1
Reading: V 1.25
